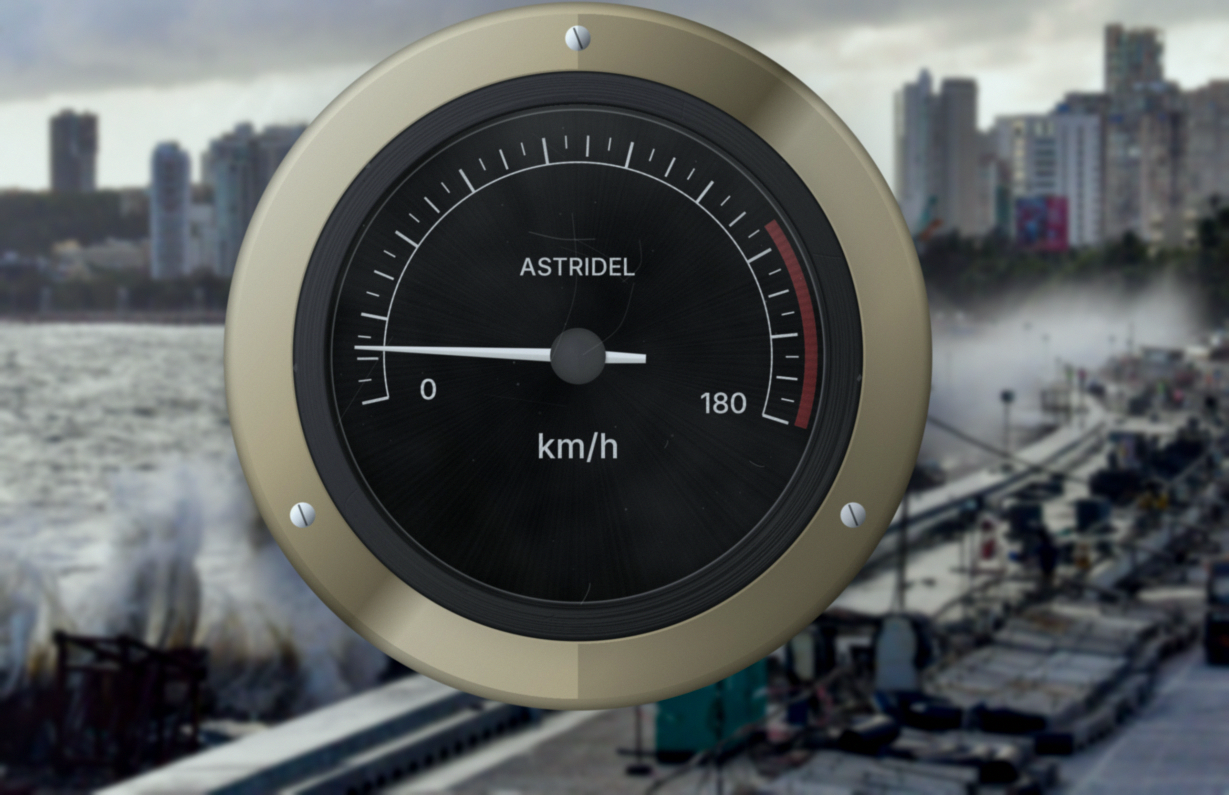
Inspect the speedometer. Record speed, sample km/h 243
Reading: km/h 12.5
